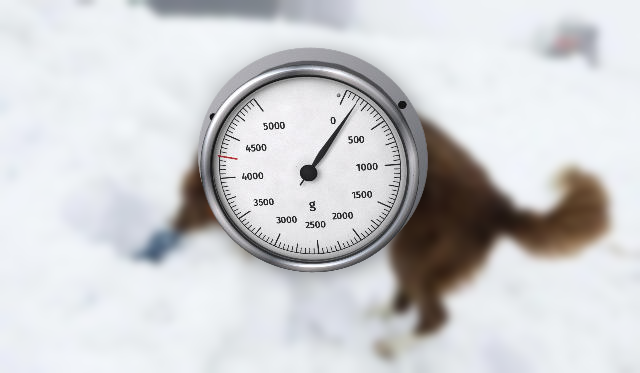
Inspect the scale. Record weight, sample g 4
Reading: g 150
